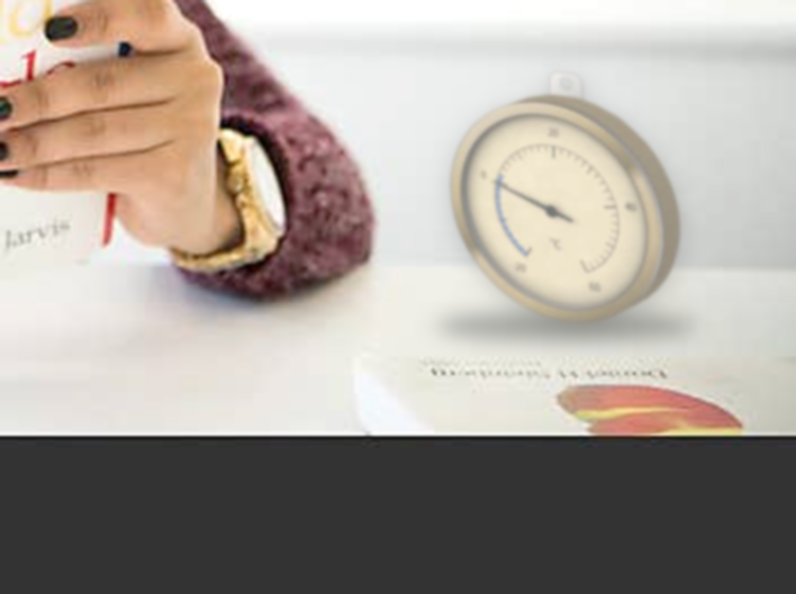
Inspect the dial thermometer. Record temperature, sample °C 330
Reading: °C 0
